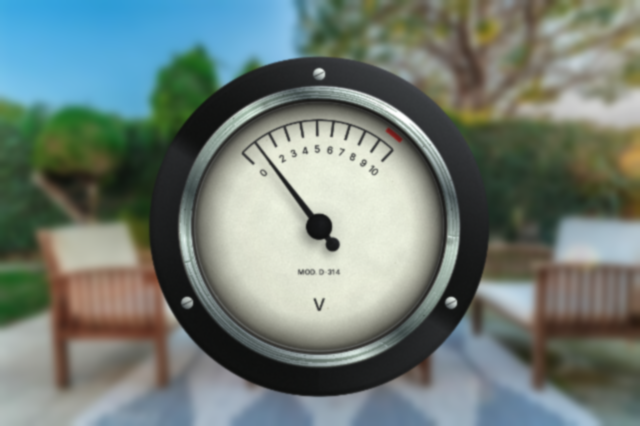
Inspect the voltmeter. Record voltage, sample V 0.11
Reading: V 1
